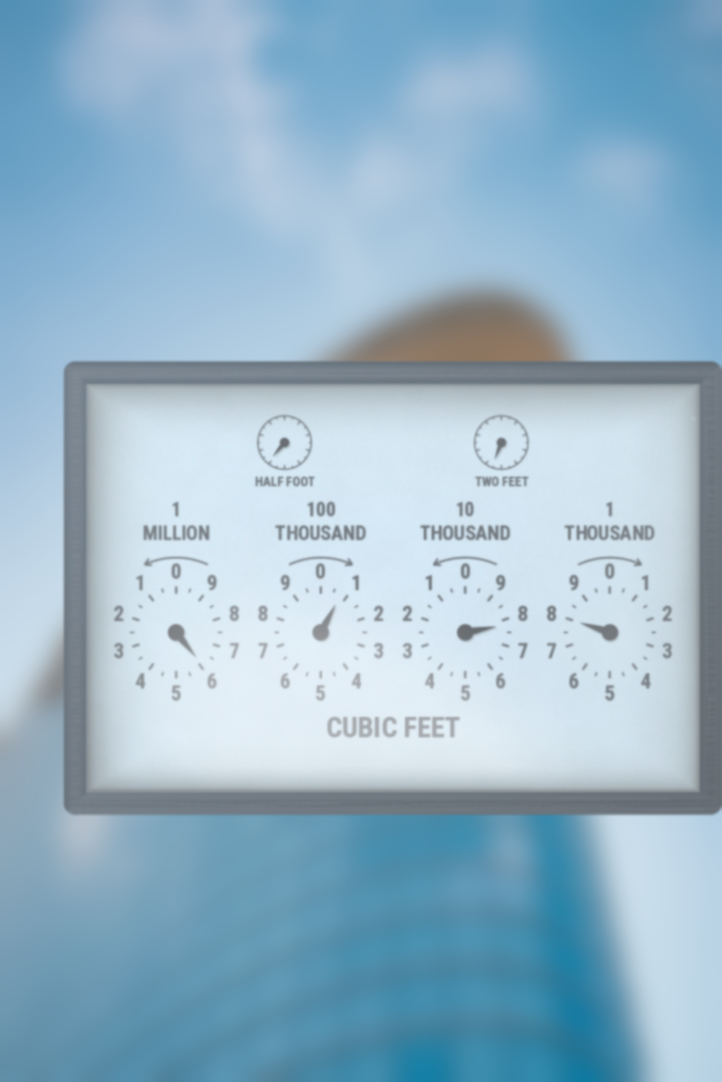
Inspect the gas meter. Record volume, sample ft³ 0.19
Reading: ft³ 607800
